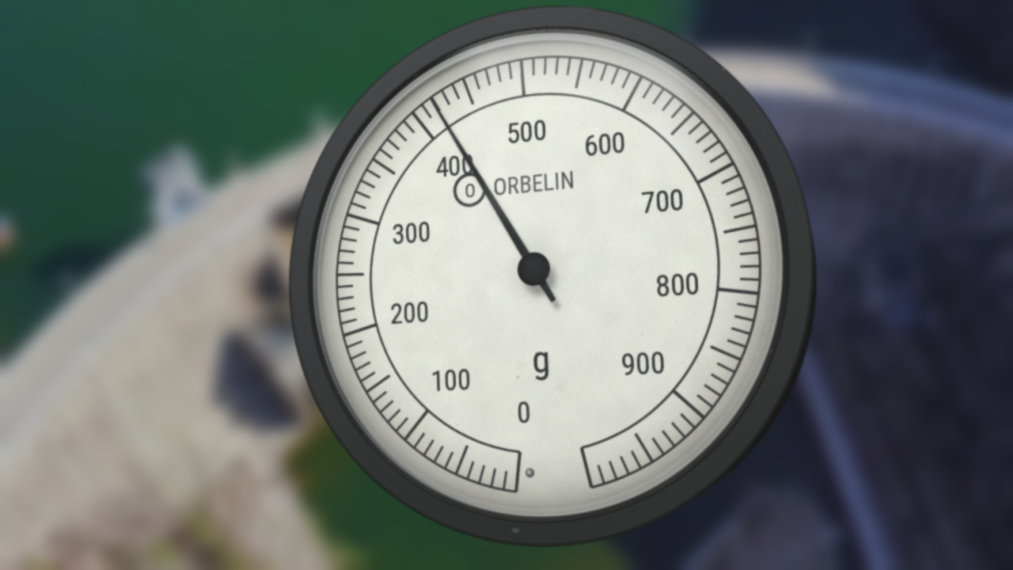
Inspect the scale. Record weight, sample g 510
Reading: g 420
